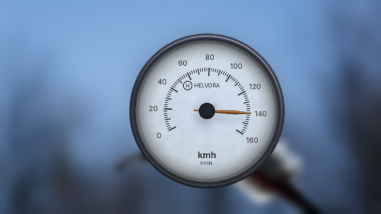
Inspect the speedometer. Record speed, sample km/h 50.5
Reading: km/h 140
